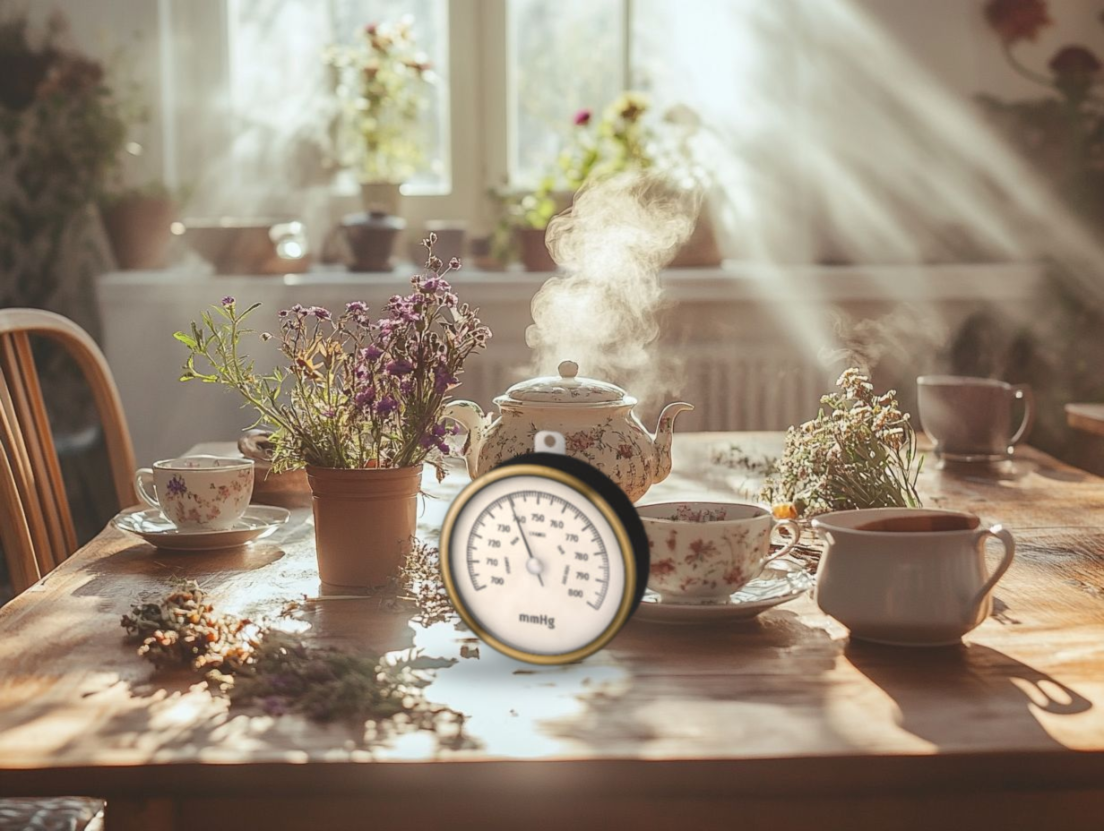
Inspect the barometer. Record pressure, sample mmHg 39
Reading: mmHg 740
